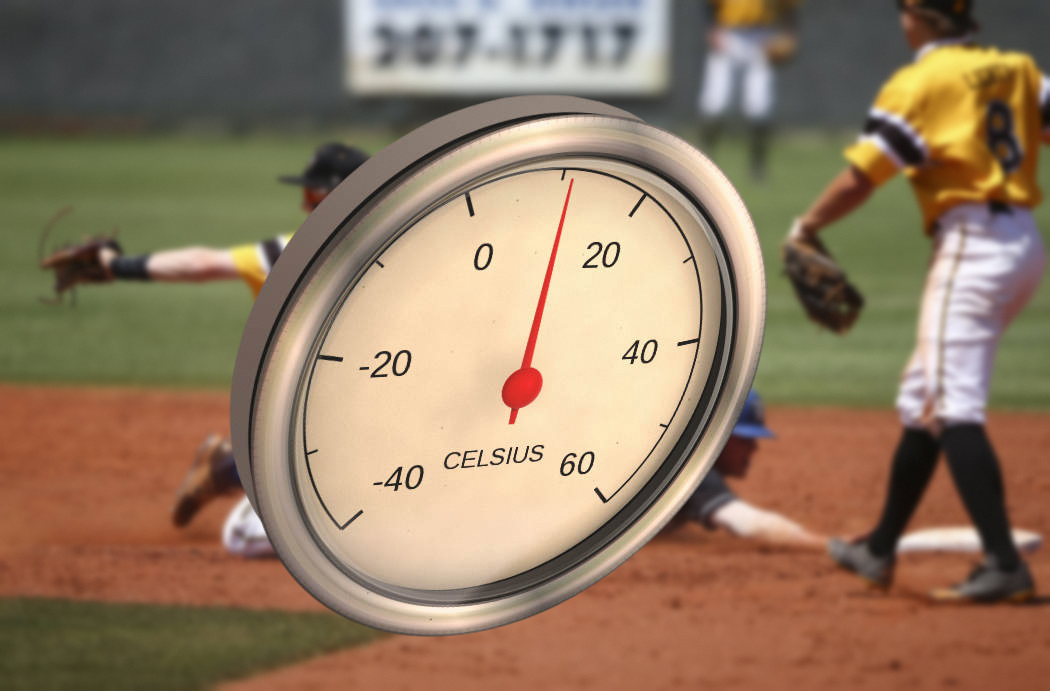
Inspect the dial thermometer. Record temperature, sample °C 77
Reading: °C 10
